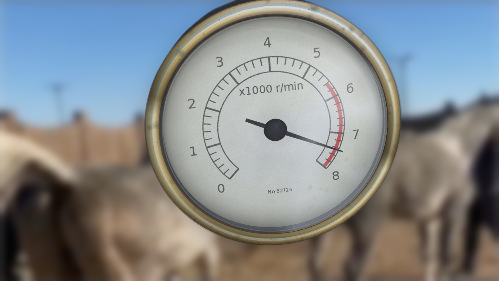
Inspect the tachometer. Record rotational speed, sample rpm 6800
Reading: rpm 7400
